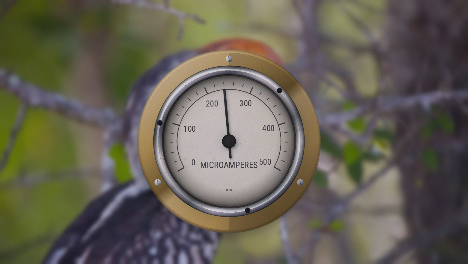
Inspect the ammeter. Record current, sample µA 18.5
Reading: µA 240
